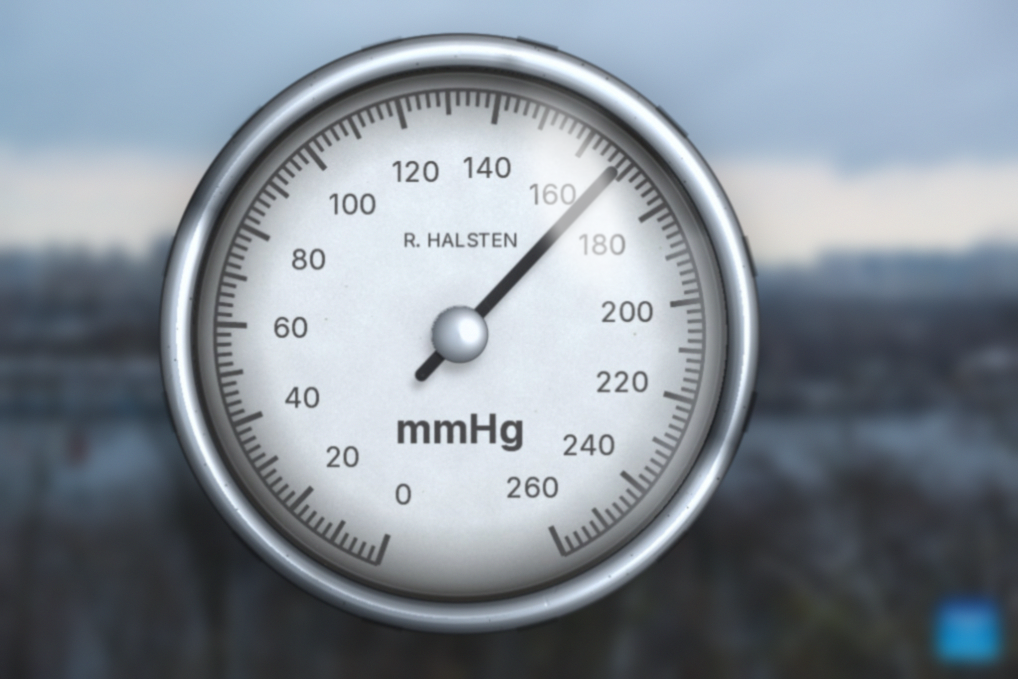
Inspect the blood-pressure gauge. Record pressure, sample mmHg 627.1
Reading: mmHg 168
